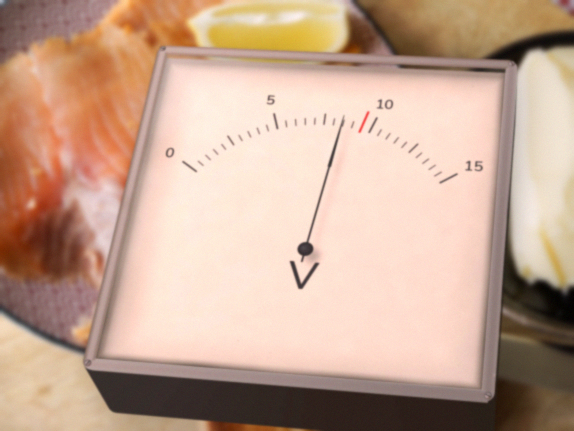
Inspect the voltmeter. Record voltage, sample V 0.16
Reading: V 8.5
